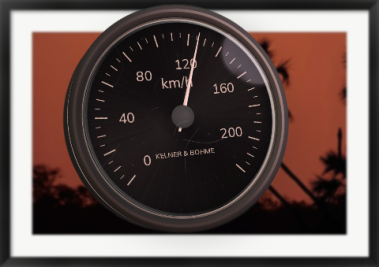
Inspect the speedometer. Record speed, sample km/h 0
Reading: km/h 125
